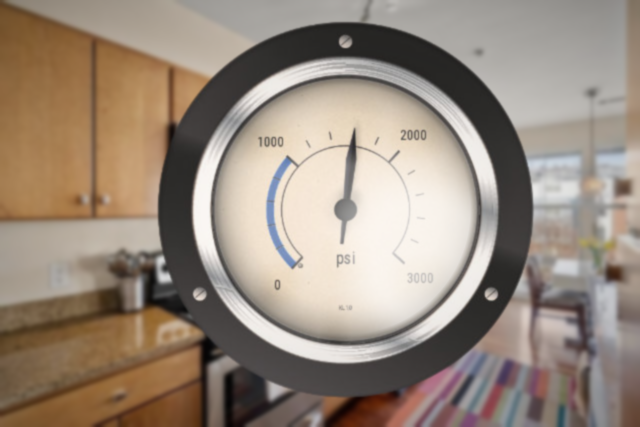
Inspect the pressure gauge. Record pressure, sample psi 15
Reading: psi 1600
